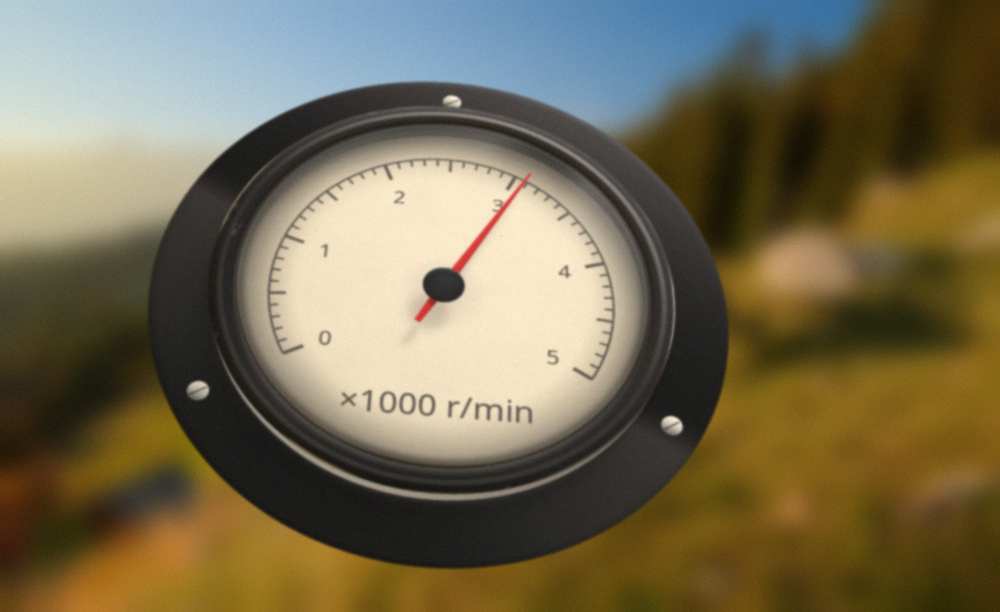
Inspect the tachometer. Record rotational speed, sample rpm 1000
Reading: rpm 3100
